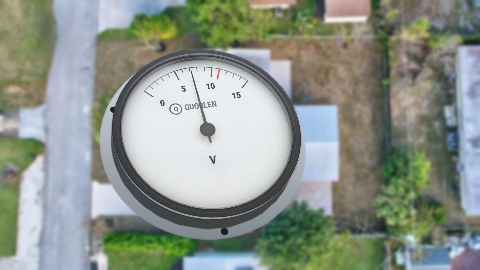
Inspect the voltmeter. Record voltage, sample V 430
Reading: V 7
